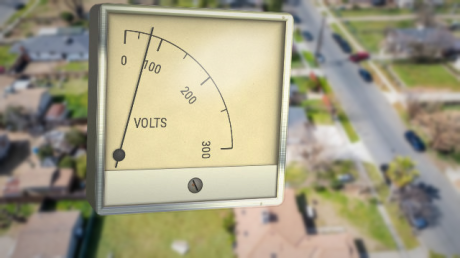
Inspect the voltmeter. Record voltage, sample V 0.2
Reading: V 75
